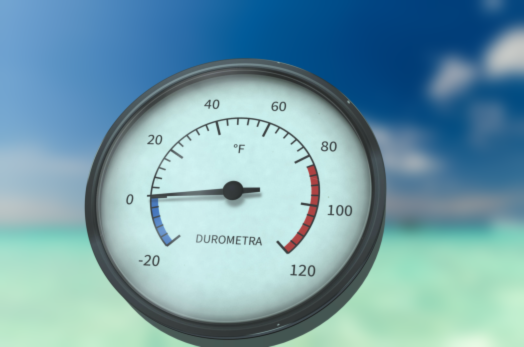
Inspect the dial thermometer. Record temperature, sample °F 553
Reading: °F 0
